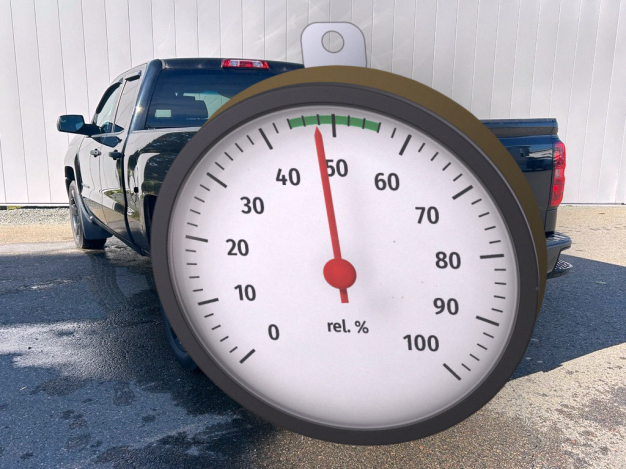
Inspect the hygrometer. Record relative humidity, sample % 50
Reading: % 48
